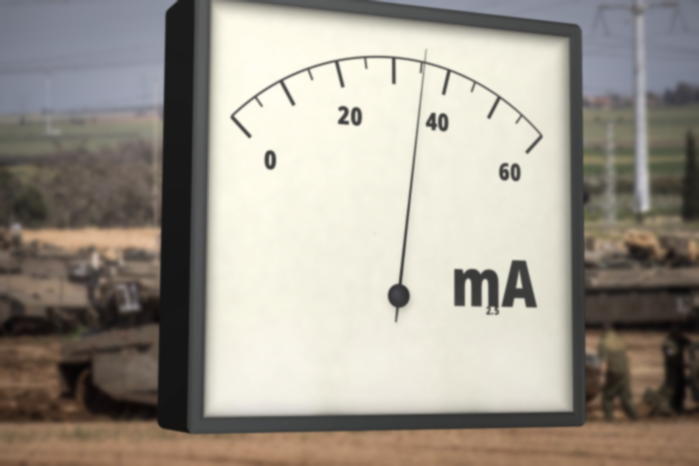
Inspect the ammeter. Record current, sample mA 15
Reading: mA 35
